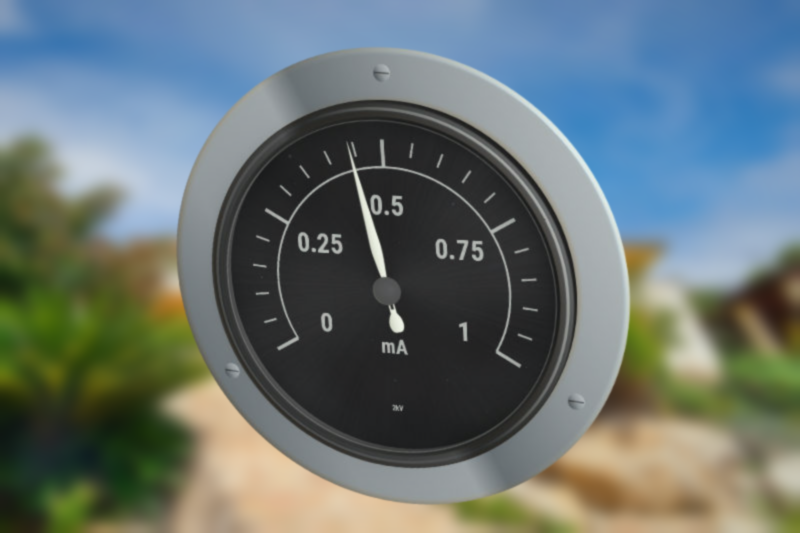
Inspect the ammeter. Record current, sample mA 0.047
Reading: mA 0.45
